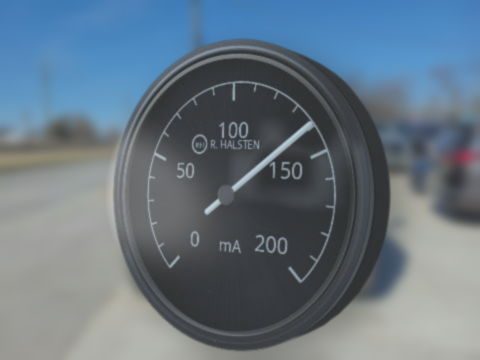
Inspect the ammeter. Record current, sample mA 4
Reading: mA 140
